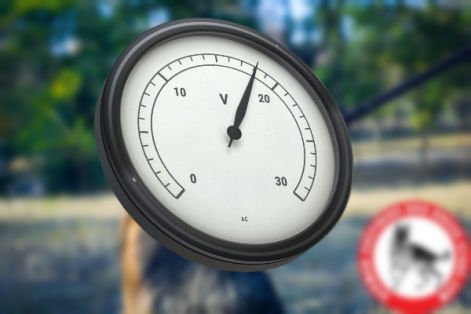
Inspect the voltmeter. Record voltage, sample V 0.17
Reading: V 18
